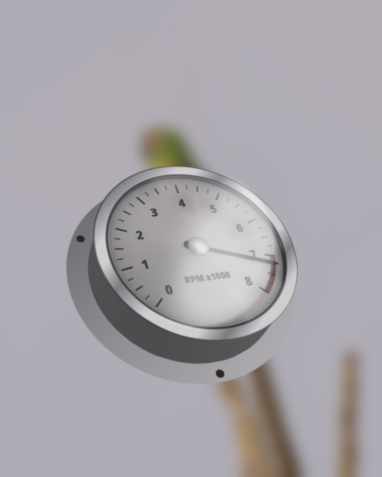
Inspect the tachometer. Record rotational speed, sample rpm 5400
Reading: rpm 7250
